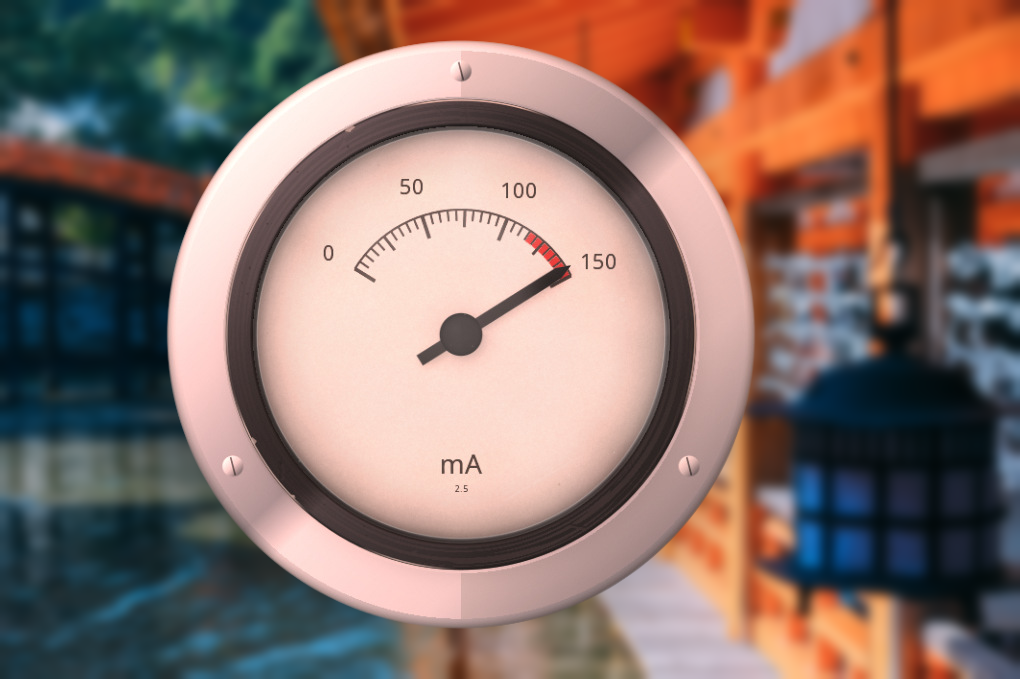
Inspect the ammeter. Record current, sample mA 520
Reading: mA 145
